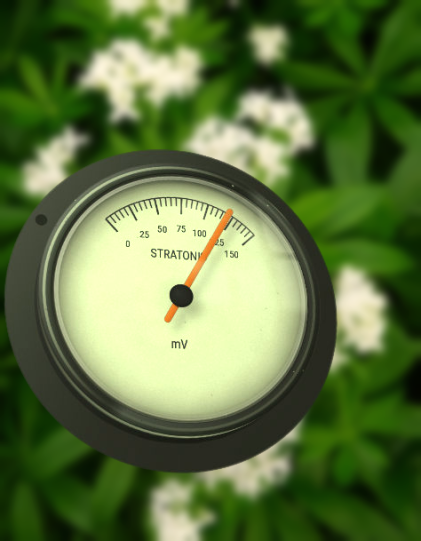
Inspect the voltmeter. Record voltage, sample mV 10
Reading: mV 120
